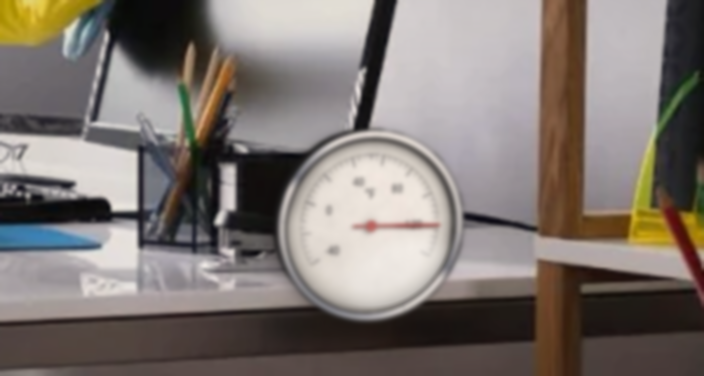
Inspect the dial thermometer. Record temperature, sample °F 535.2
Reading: °F 120
